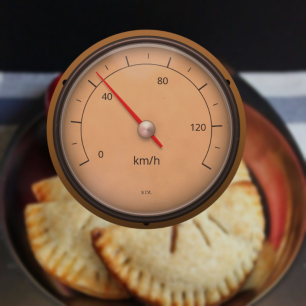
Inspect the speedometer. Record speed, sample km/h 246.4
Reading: km/h 45
